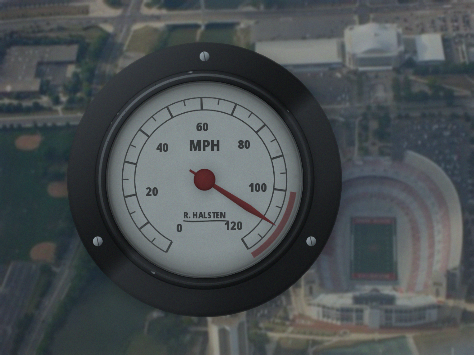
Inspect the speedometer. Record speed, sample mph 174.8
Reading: mph 110
